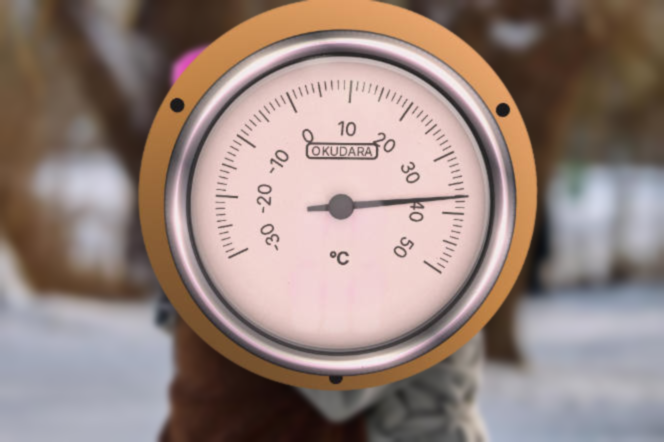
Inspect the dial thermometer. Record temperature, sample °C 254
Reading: °C 37
